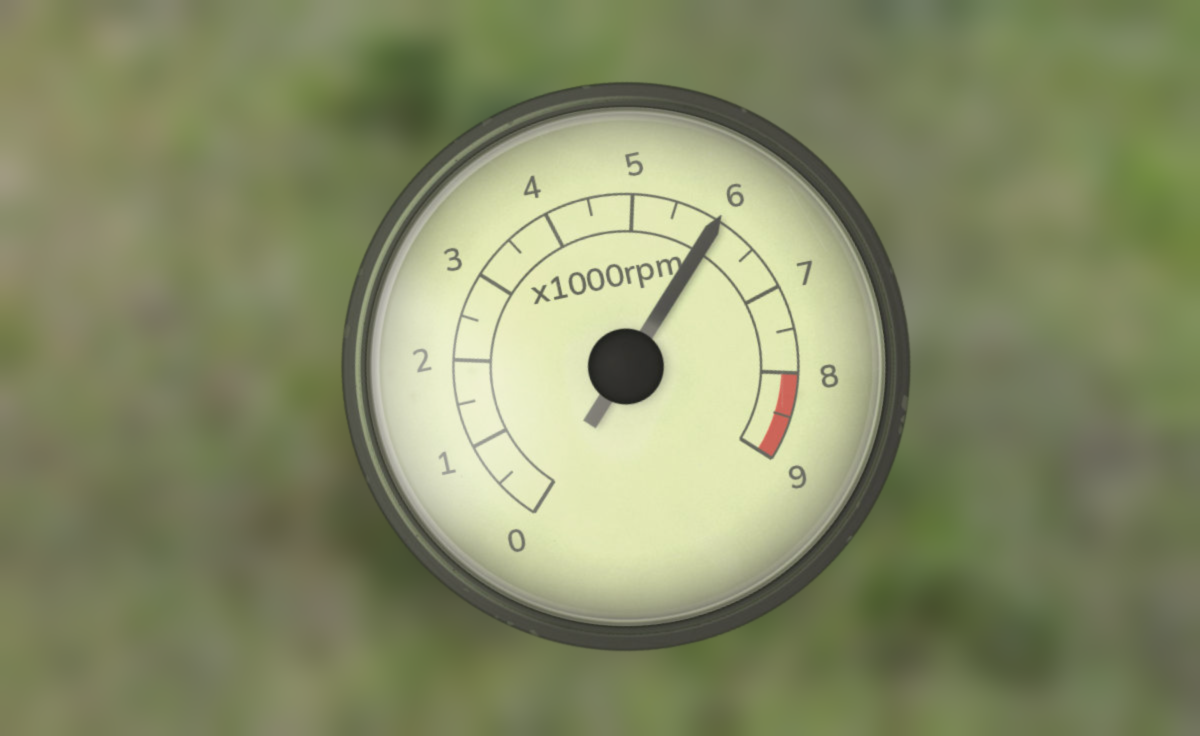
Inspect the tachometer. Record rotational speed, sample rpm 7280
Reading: rpm 6000
